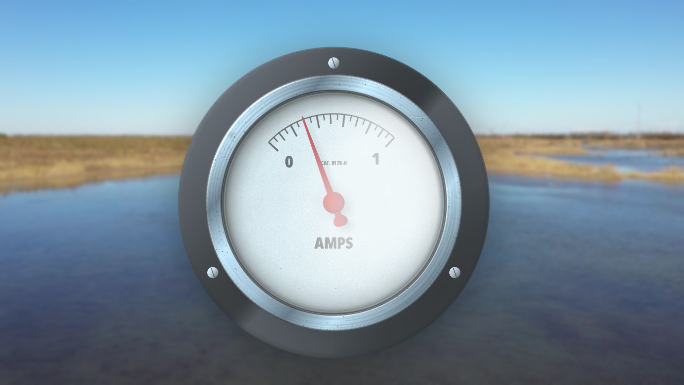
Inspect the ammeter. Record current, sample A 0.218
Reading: A 0.3
